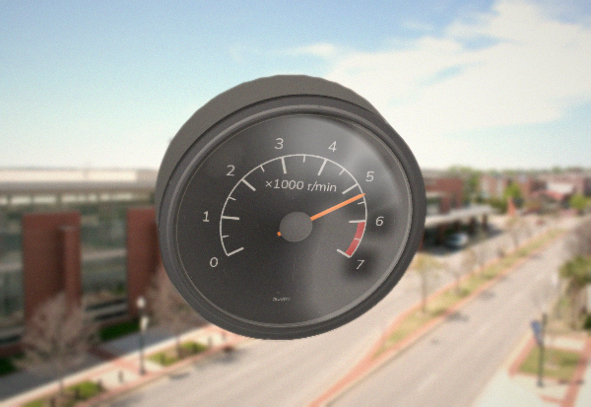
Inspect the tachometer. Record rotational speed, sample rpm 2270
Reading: rpm 5250
